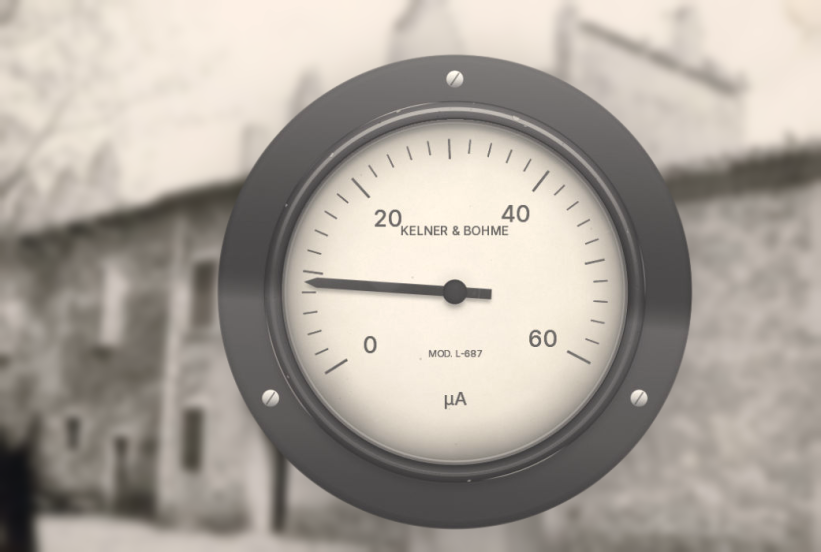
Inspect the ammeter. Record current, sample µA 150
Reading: µA 9
